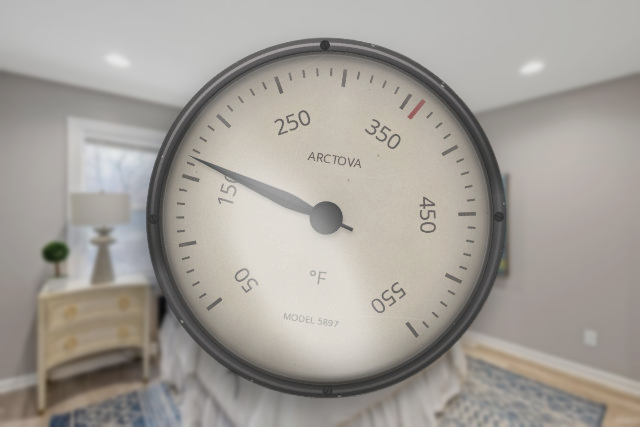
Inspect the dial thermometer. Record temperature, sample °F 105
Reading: °F 165
